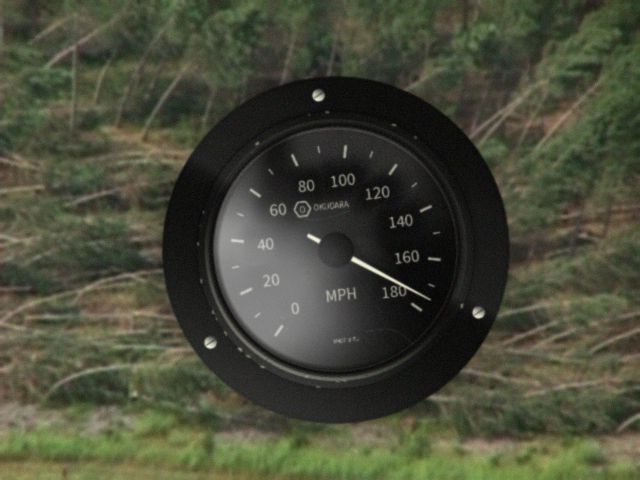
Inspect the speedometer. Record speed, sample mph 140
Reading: mph 175
